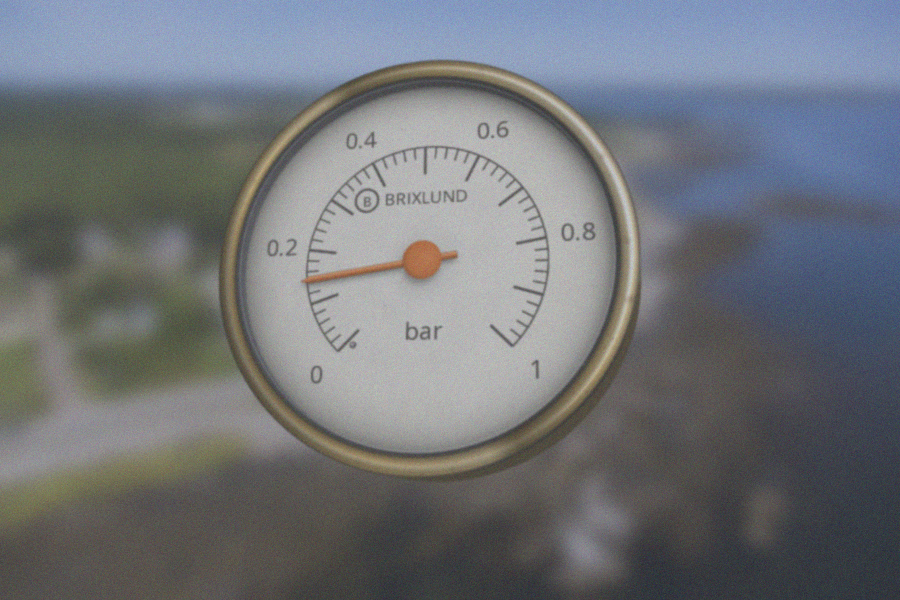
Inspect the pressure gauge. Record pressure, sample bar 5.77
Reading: bar 0.14
